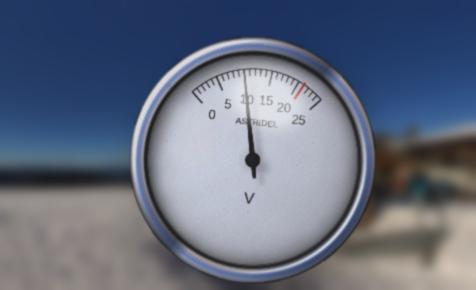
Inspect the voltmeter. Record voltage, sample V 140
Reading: V 10
